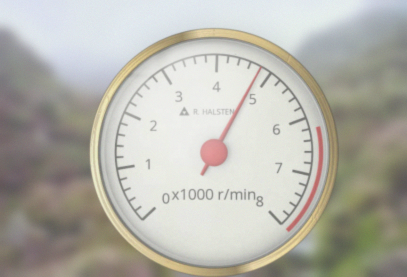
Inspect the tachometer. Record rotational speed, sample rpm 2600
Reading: rpm 4800
